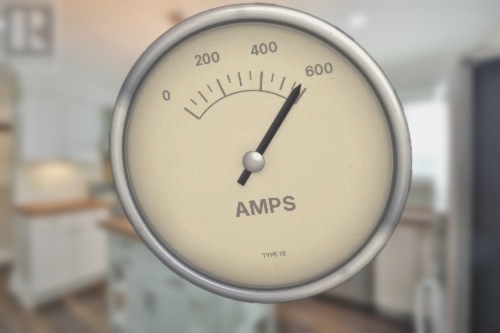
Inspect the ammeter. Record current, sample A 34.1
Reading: A 575
